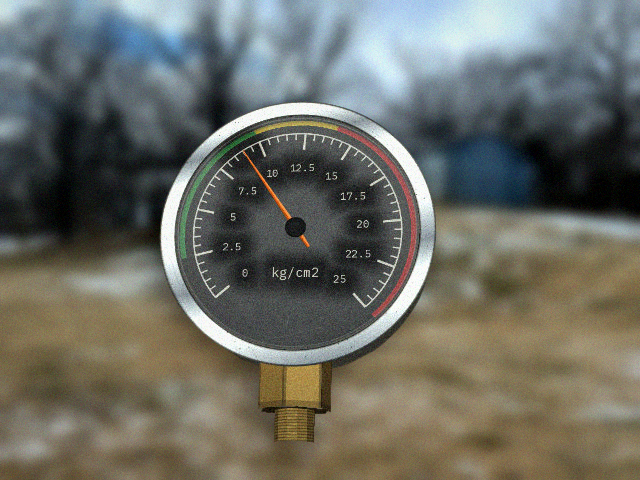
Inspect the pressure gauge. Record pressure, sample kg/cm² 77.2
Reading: kg/cm² 9
